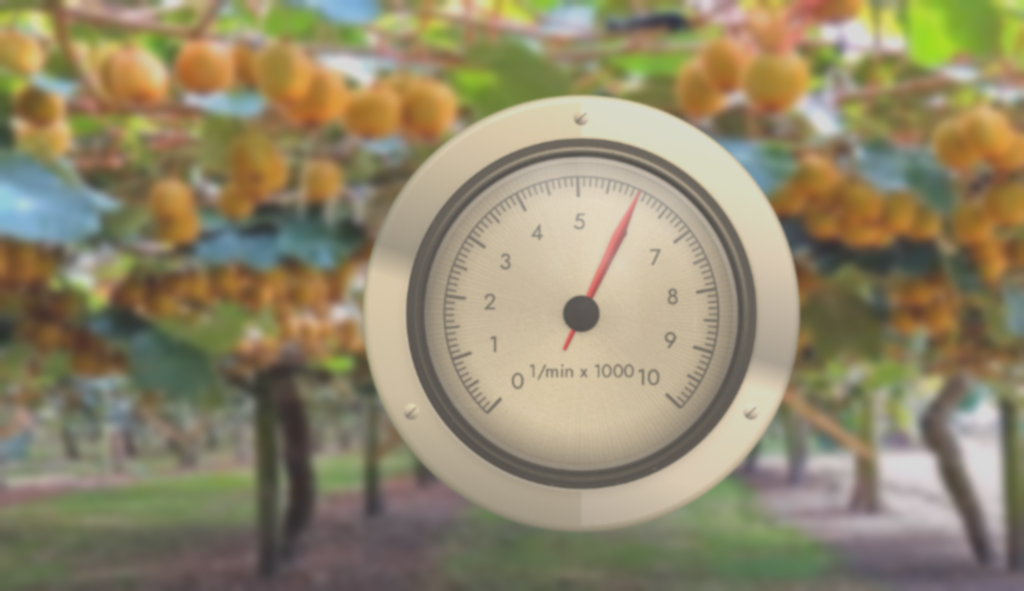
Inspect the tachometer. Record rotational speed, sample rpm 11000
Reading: rpm 6000
